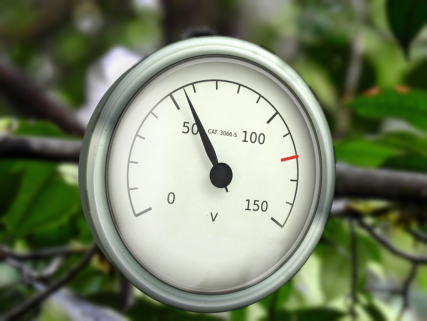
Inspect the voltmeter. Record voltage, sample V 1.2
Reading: V 55
